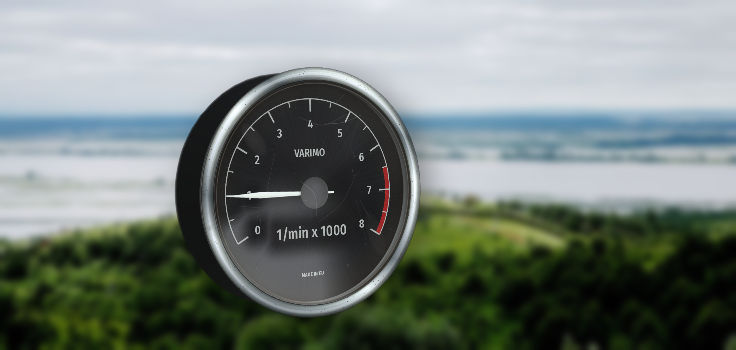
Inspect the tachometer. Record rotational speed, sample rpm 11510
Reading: rpm 1000
